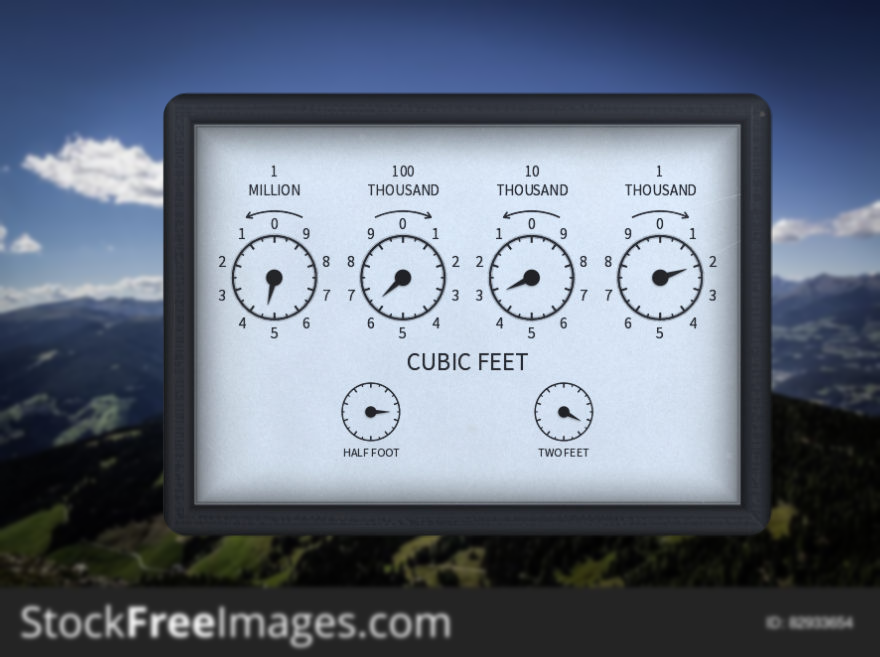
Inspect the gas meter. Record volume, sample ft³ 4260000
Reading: ft³ 463200
